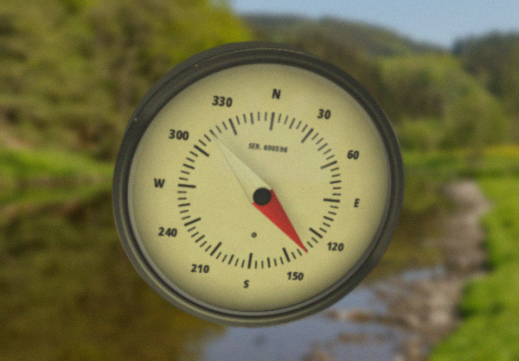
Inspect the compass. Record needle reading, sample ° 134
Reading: ° 135
